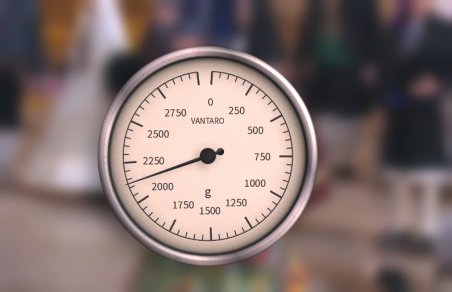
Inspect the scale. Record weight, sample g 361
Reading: g 2125
